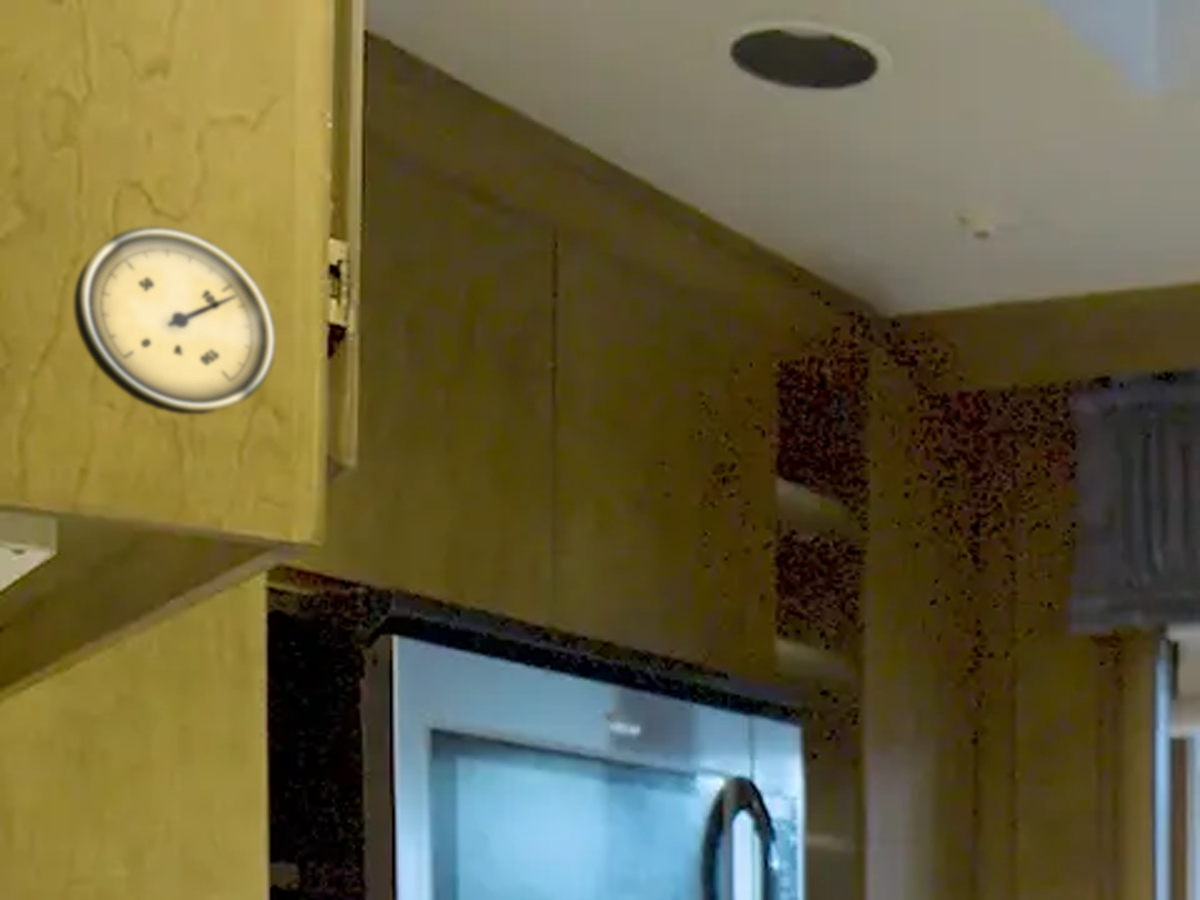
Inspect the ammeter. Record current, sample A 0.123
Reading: A 105
